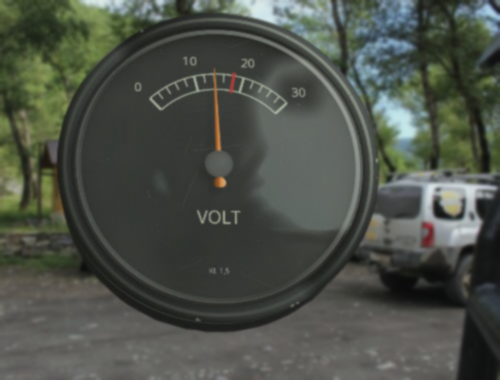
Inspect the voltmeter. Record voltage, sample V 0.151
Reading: V 14
